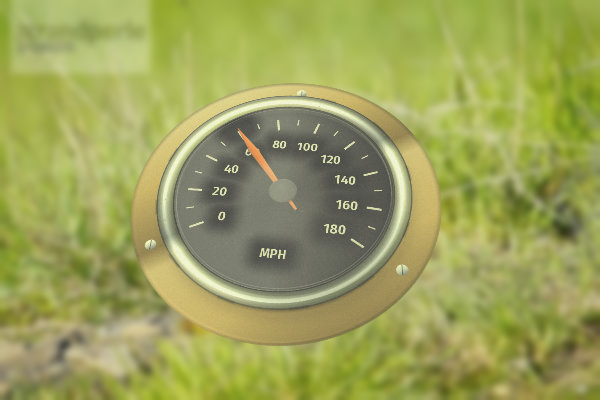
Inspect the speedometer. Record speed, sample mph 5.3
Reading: mph 60
